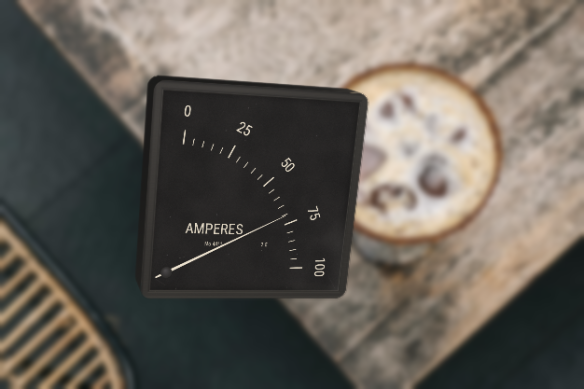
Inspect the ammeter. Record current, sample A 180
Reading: A 70
